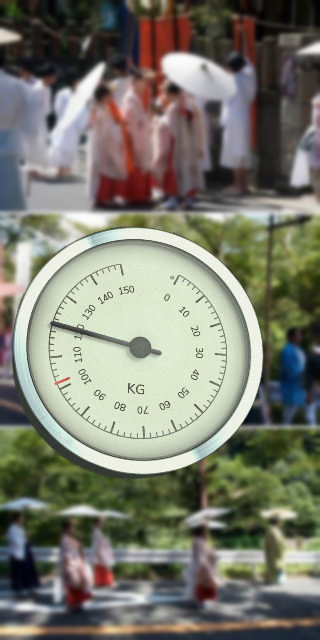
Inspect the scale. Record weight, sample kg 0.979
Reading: kg 120
